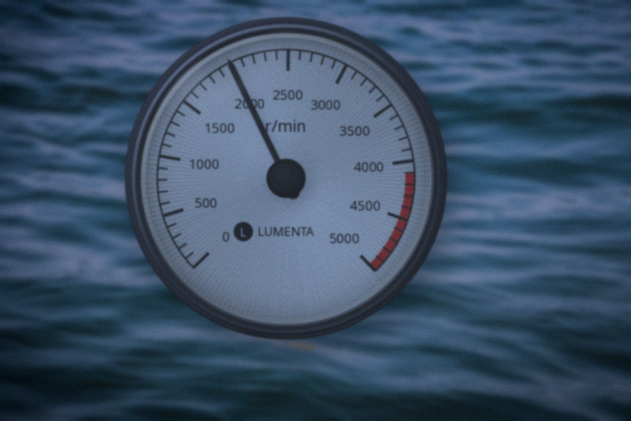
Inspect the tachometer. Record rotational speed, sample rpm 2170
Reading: rpm 2000
